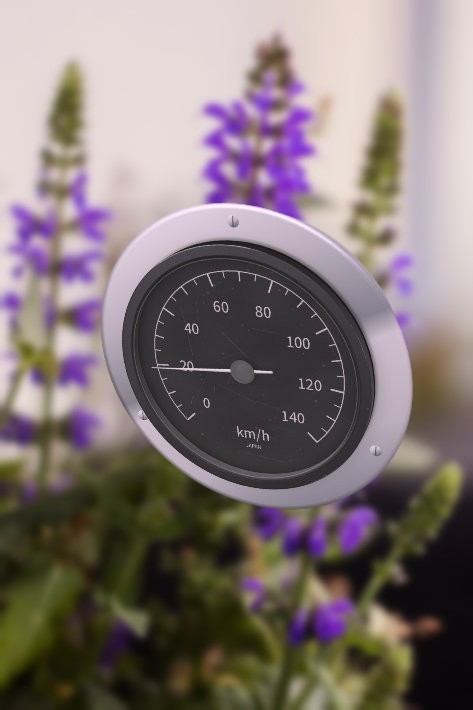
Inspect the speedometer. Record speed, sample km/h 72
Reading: km/h 20
